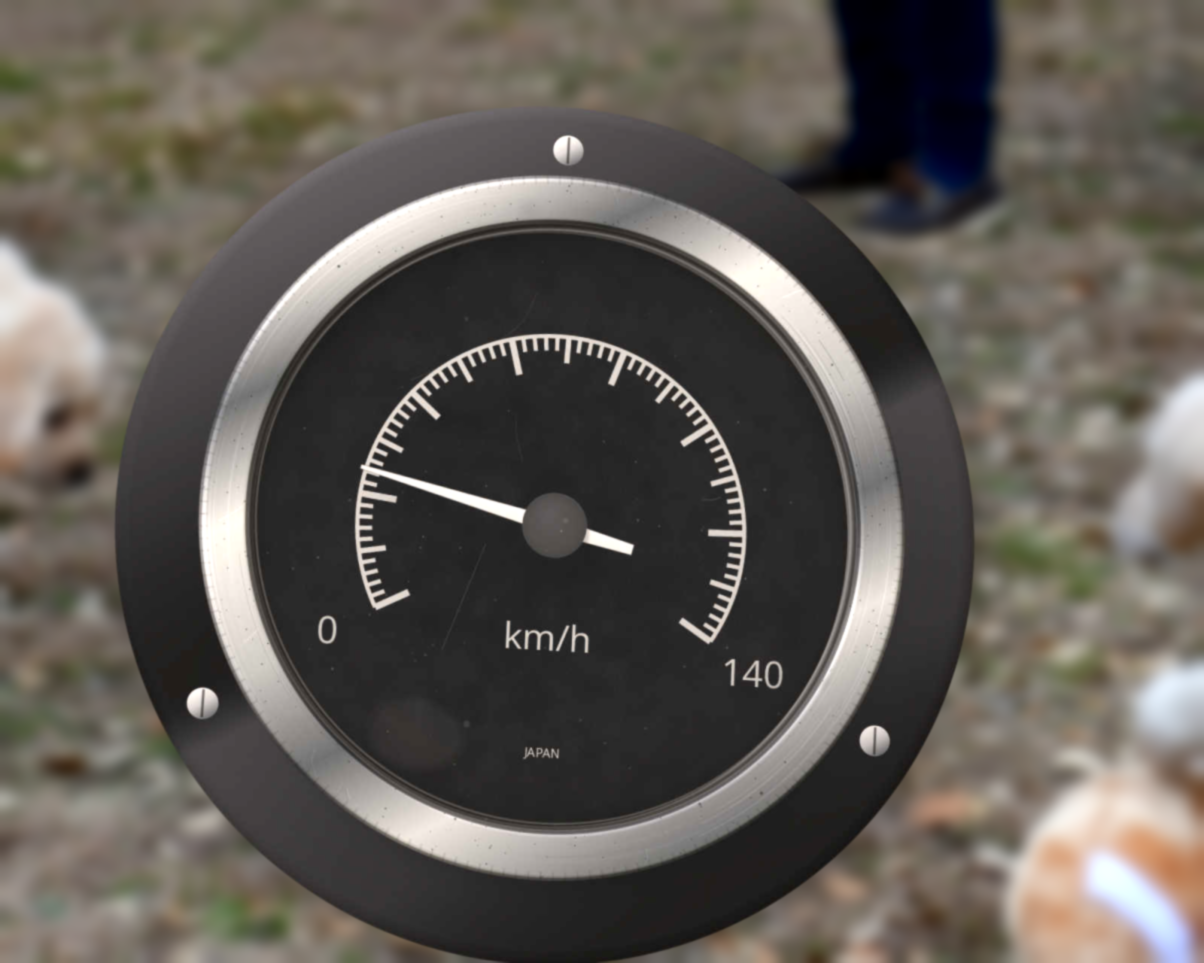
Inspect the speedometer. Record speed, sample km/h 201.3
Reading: km/h 24
